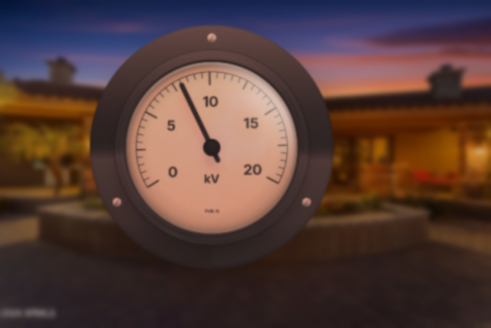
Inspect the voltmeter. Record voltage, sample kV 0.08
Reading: kV 8
